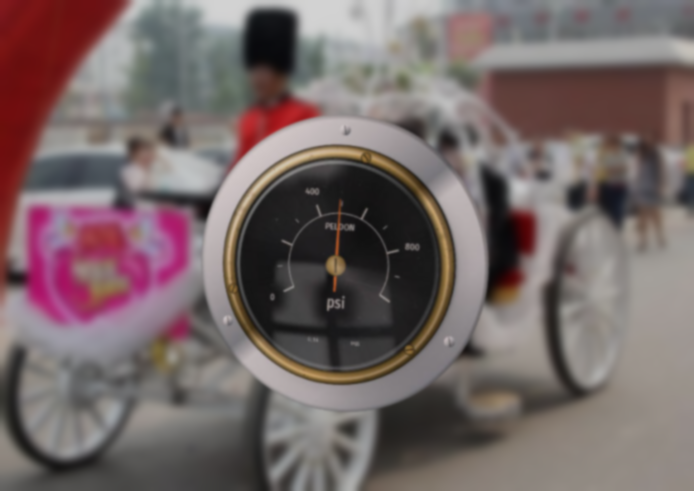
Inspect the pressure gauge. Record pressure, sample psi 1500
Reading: psi 500
